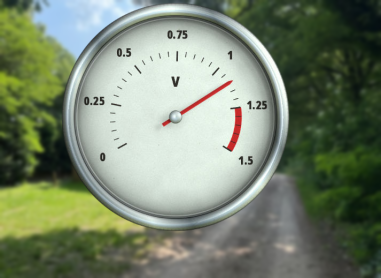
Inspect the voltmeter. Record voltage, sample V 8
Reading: V 1.1
